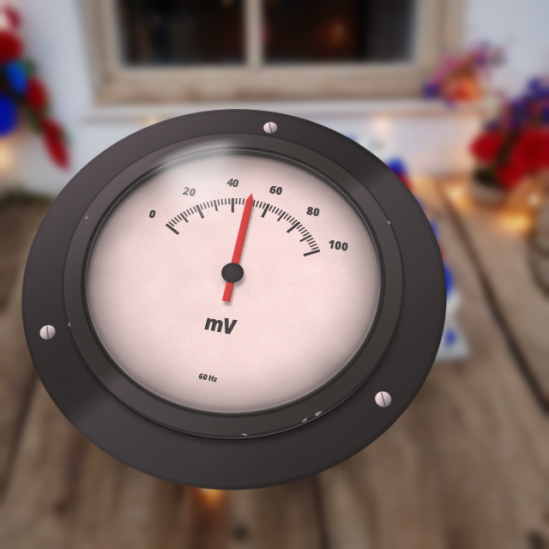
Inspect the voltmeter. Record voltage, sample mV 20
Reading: mV 50
